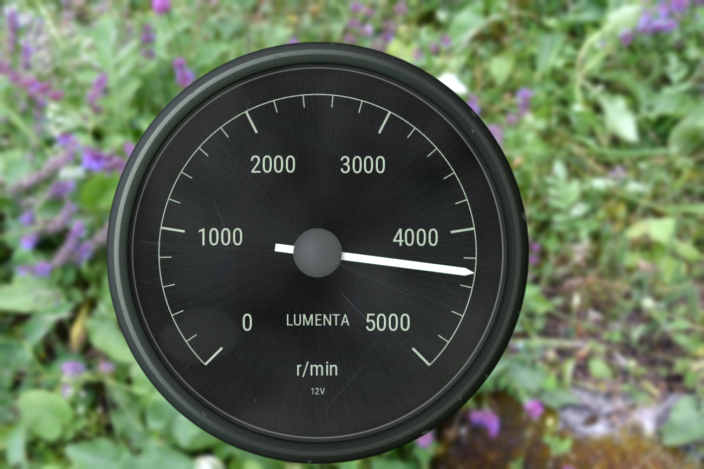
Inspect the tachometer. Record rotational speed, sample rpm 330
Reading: rpm 4300
